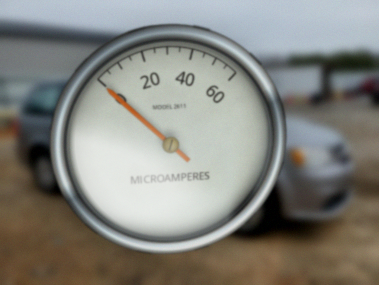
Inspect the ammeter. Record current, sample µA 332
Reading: µA 0
